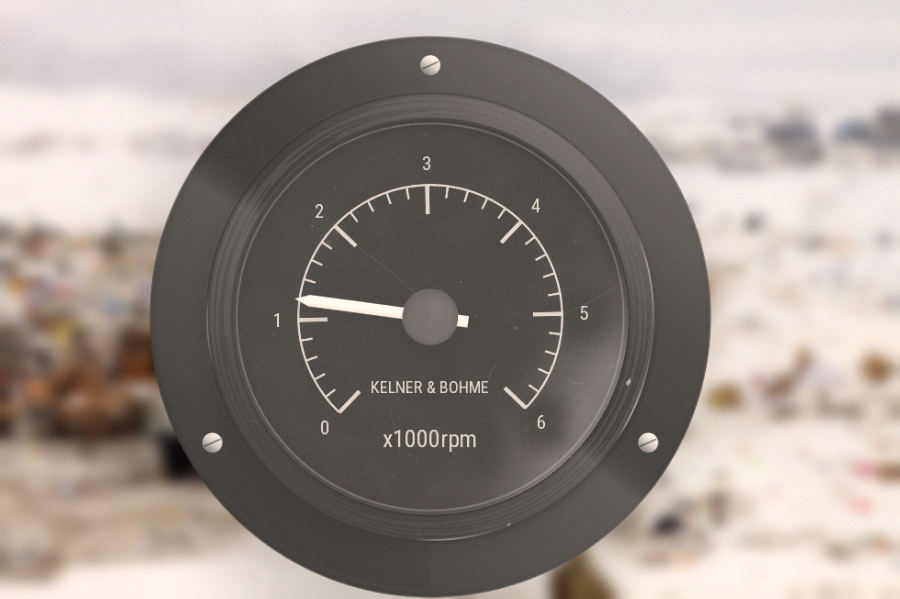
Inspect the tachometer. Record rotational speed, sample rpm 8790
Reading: rpm 1200
